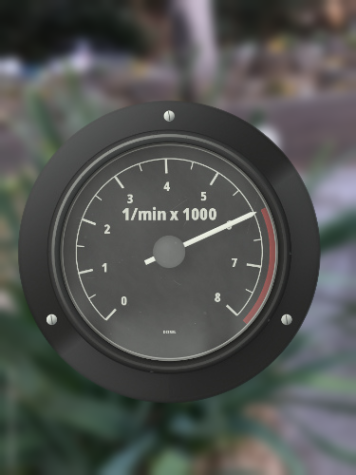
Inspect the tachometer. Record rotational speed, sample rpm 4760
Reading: rpm 6000
